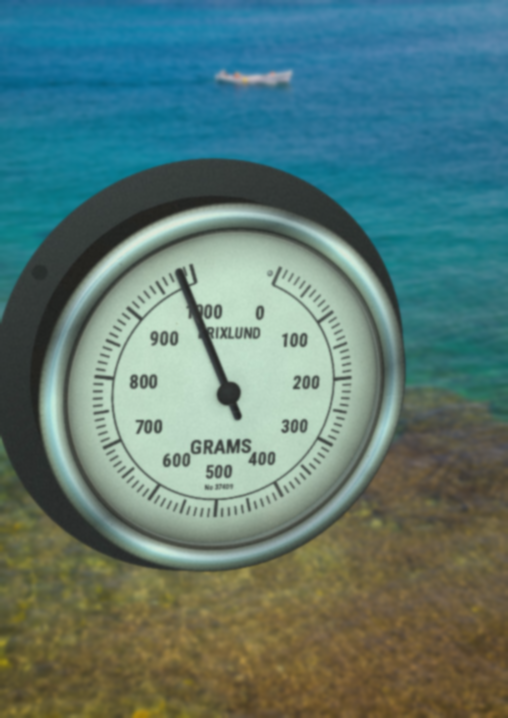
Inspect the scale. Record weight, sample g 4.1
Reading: g 980
